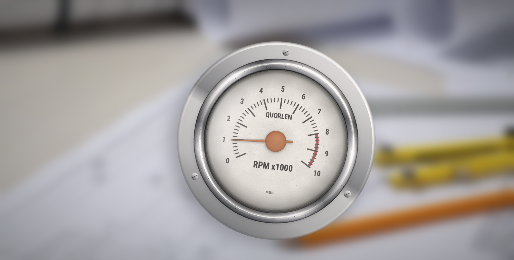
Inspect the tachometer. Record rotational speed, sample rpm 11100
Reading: rpm 1000
